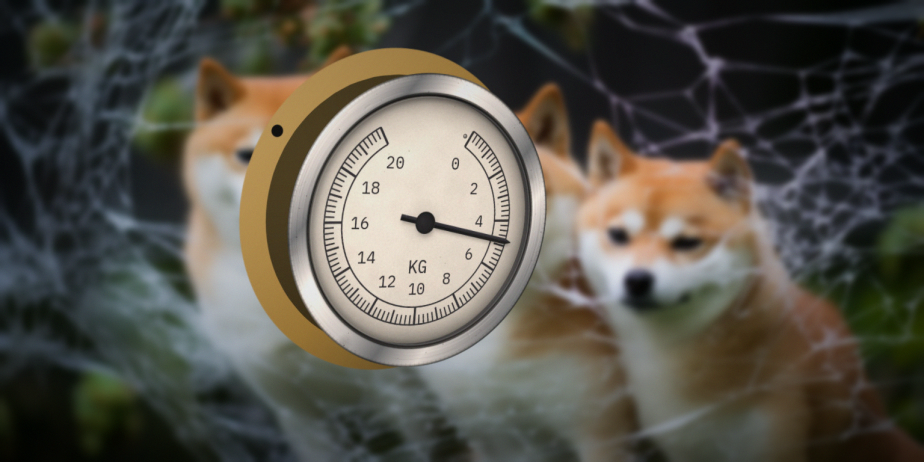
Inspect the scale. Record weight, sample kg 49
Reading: kg 4.8
